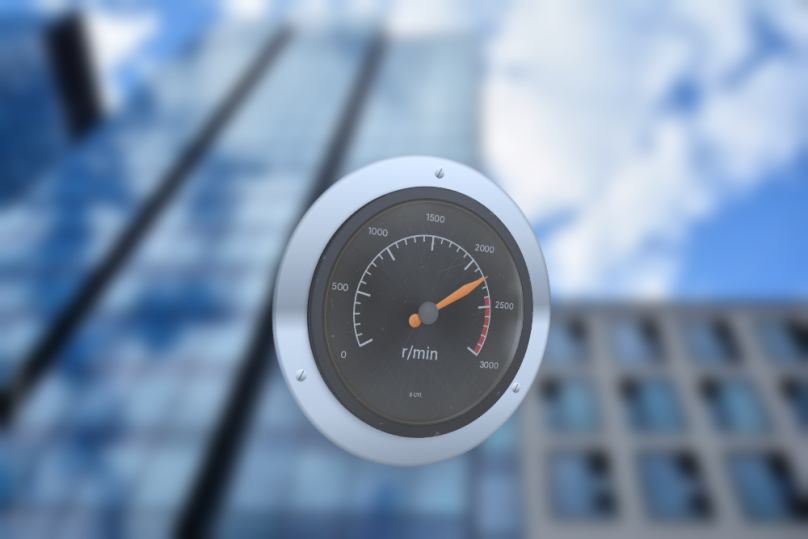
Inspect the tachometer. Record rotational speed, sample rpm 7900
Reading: rpm 2200
